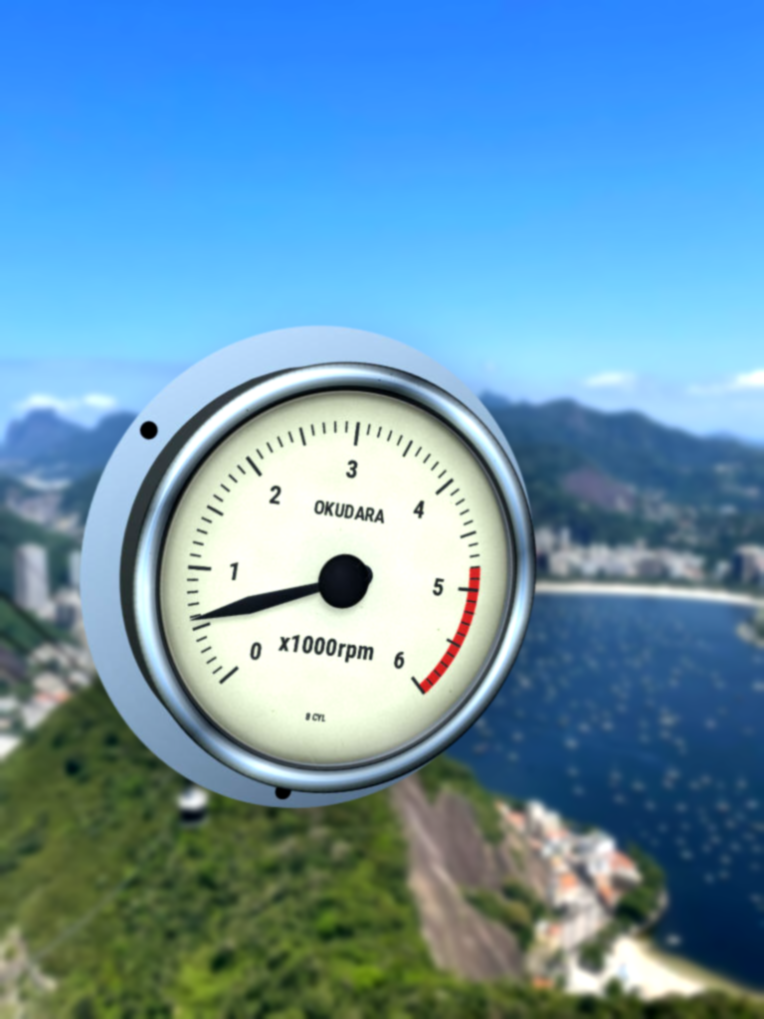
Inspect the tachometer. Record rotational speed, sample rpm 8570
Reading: rpm 600
